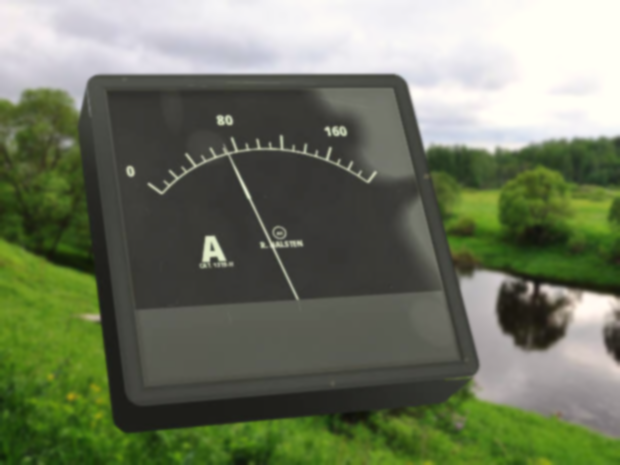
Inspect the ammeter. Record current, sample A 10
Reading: A 70
